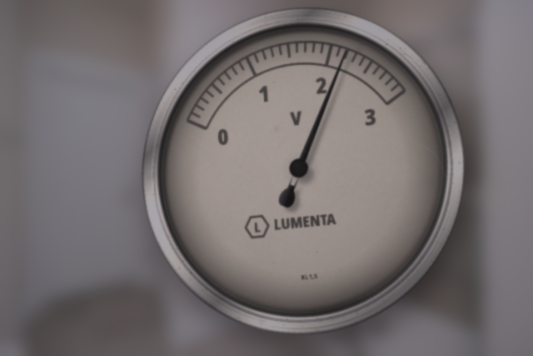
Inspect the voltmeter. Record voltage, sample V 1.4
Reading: V 2.2
